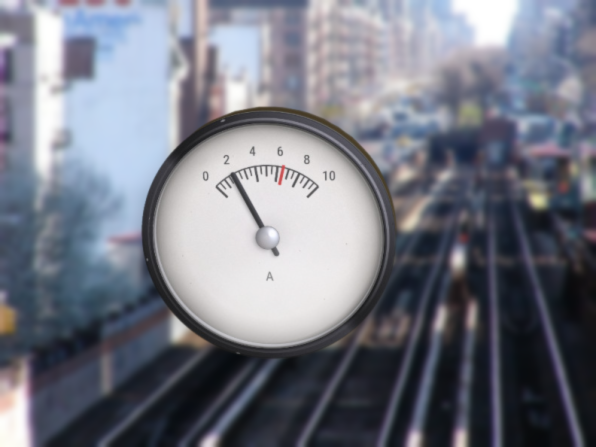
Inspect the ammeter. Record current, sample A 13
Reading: A 2
